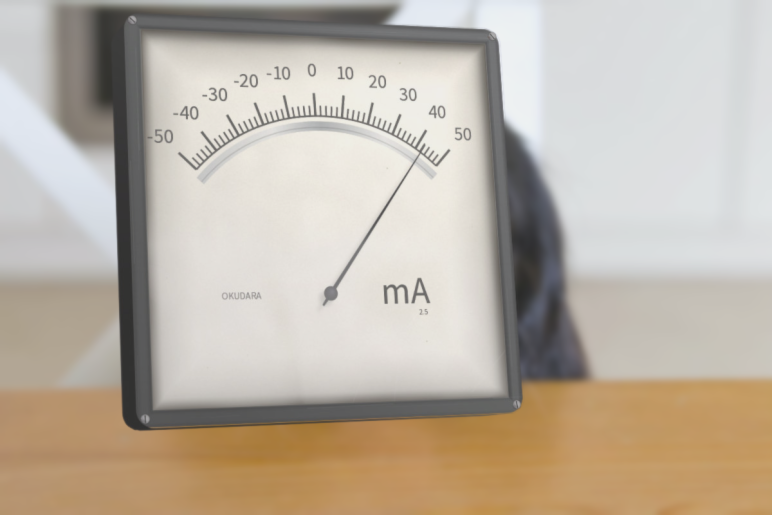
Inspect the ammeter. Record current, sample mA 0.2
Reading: mA 42
